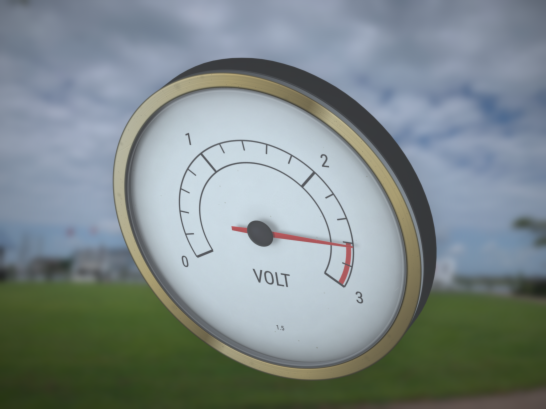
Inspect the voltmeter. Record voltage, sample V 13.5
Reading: V 2.6
